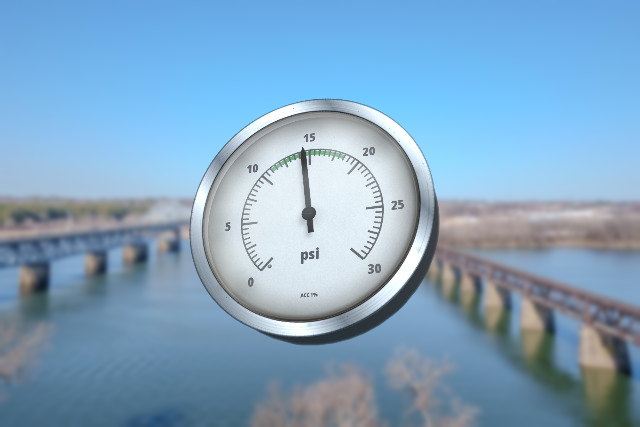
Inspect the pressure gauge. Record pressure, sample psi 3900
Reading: psi 14.5
